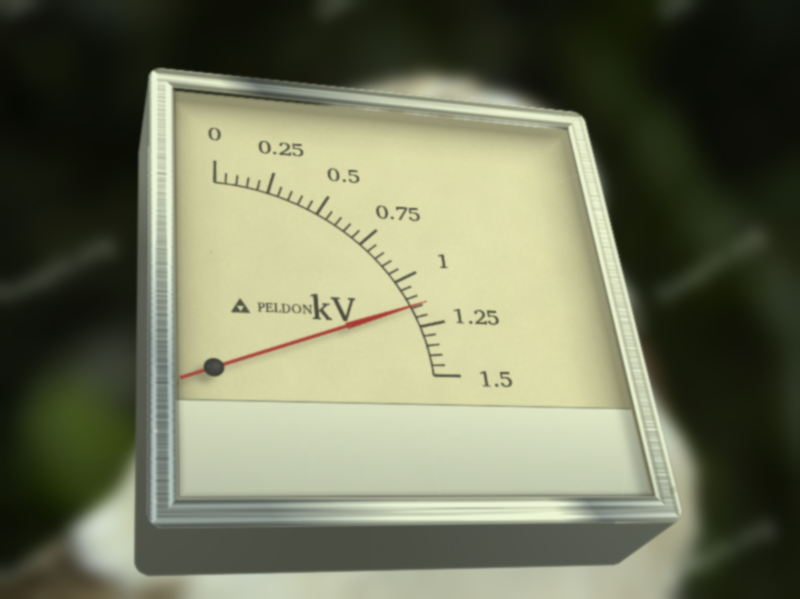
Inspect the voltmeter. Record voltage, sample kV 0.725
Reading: kV 1.15
